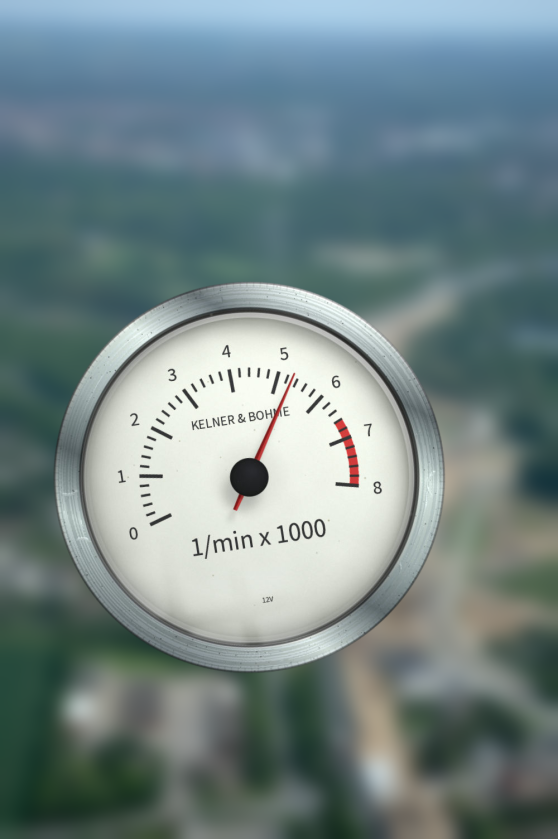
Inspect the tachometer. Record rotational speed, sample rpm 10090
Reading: rpm 5300
